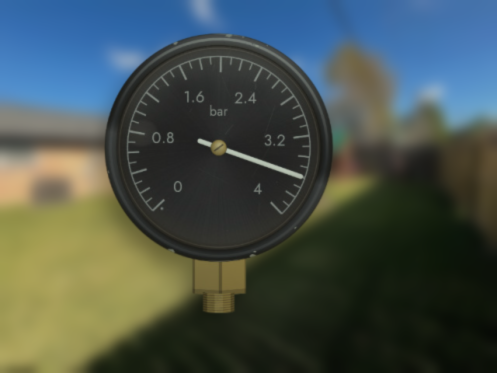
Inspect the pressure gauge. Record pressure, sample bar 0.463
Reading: bar 3.6
